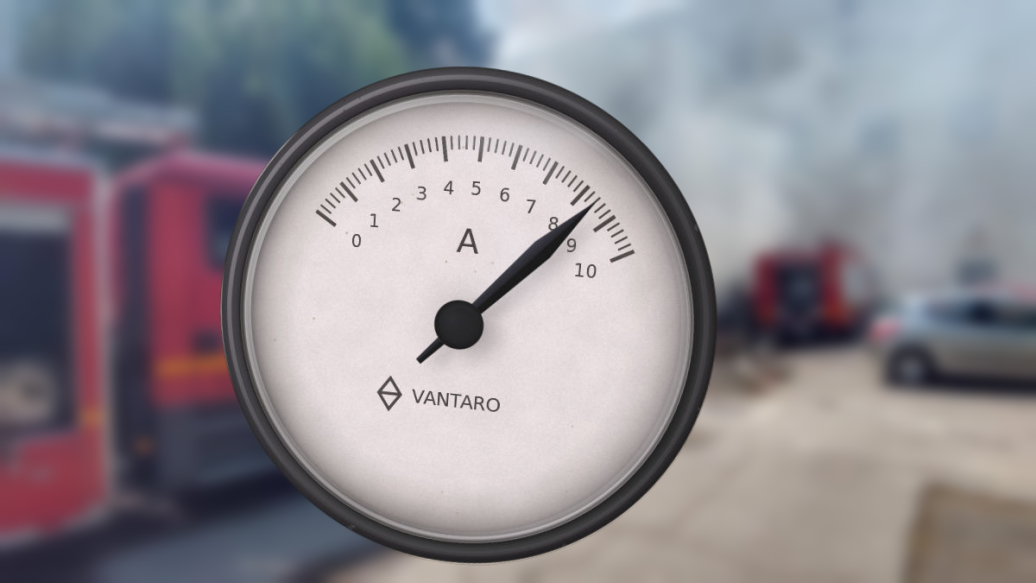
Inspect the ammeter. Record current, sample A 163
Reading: A 8.4
